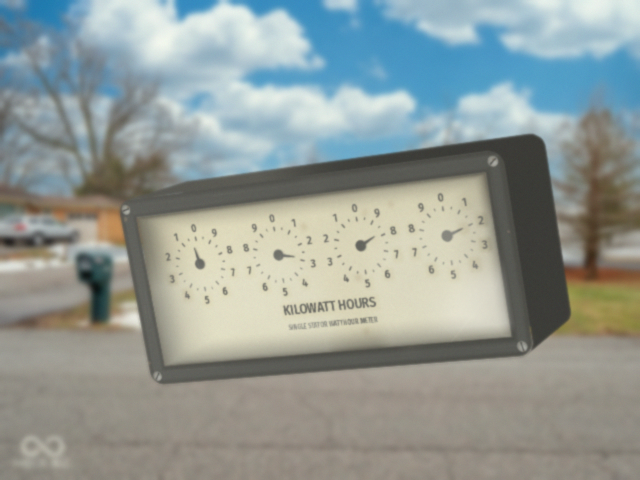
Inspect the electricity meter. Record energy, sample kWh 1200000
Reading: kWh 282
